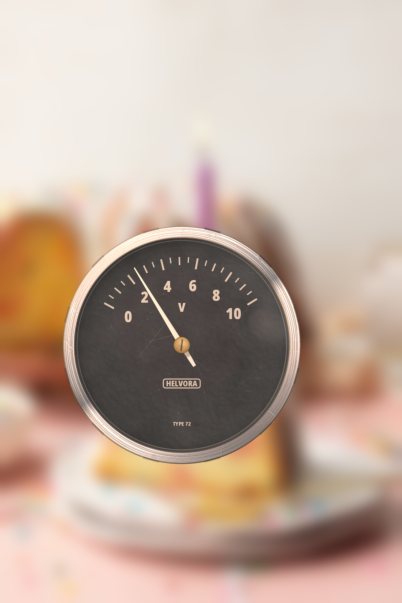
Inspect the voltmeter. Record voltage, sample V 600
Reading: V 2.5
